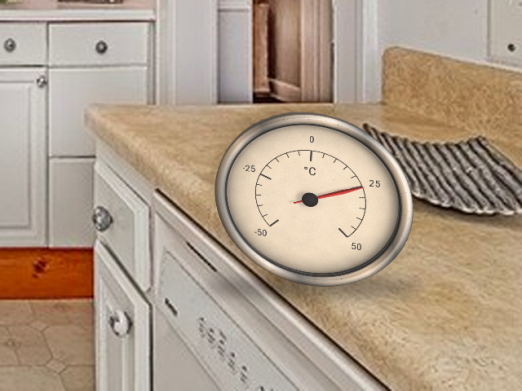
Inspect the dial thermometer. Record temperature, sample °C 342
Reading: °C 25
